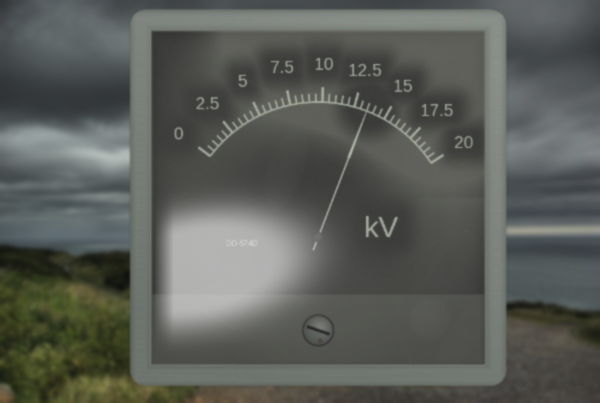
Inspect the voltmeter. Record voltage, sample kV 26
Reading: kV 13.5
